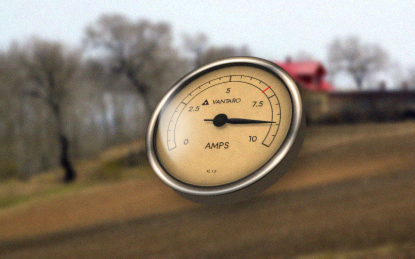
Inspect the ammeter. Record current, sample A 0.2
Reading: A 9
